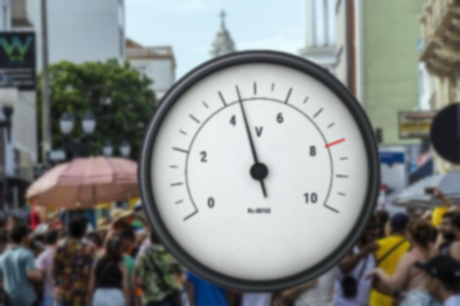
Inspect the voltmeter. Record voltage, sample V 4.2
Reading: V 4.5
